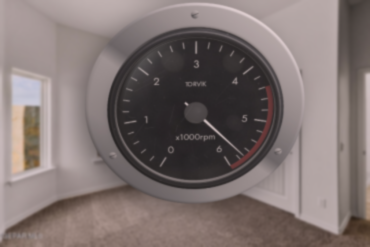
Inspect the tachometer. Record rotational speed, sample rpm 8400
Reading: rpm 5700
